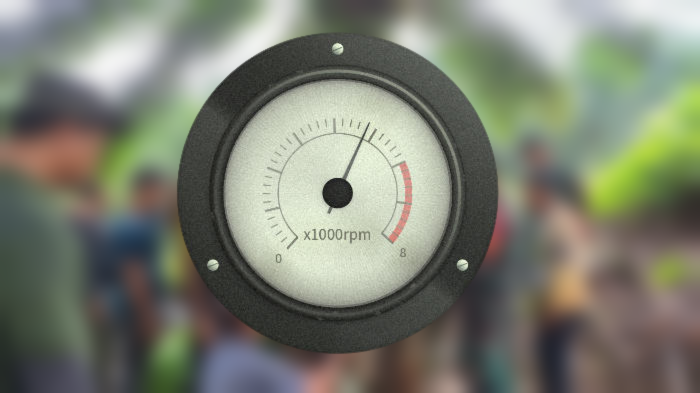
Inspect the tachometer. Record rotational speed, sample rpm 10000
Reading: rpm 4800
